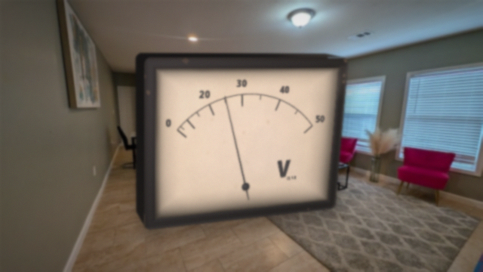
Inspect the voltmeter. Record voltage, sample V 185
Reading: V 25
